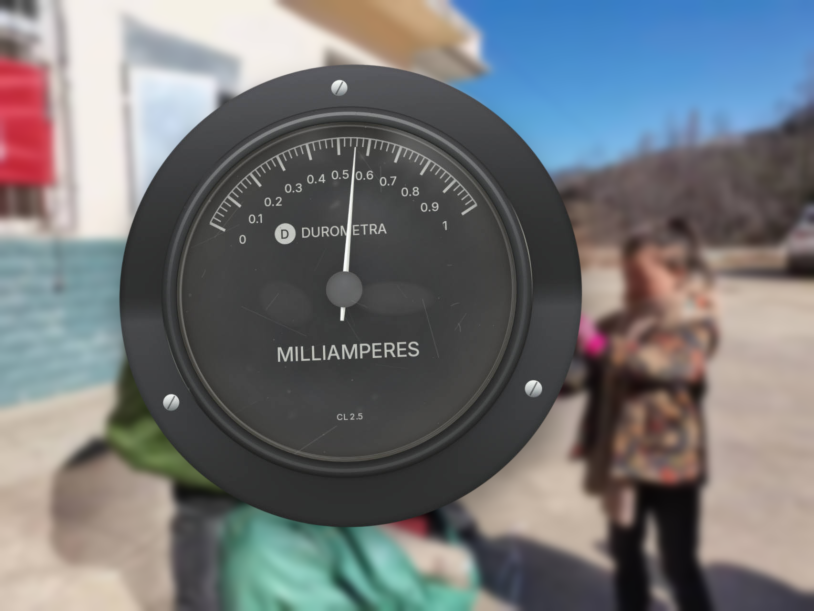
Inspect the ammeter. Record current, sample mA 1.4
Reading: mA 0.56
